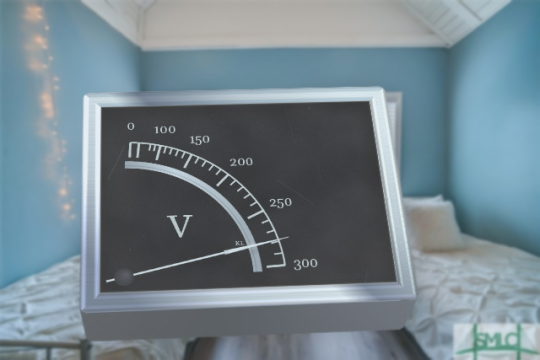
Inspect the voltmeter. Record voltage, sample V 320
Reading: V 280
